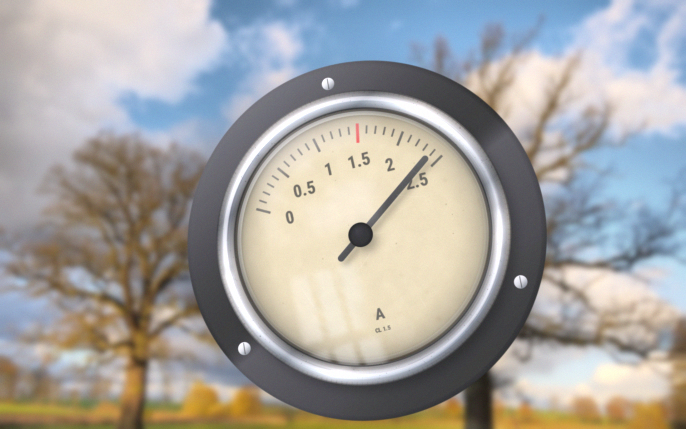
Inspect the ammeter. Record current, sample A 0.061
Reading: A 2.4
